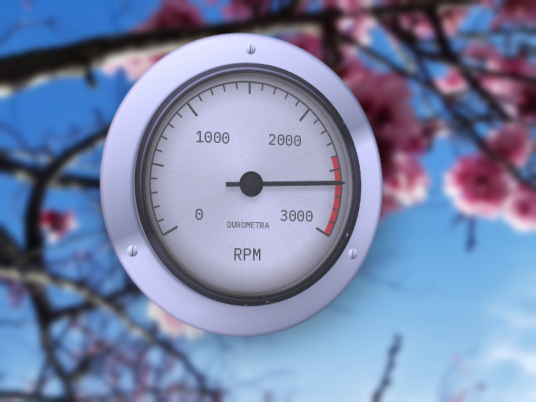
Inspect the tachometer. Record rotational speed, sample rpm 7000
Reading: rpm 2600
